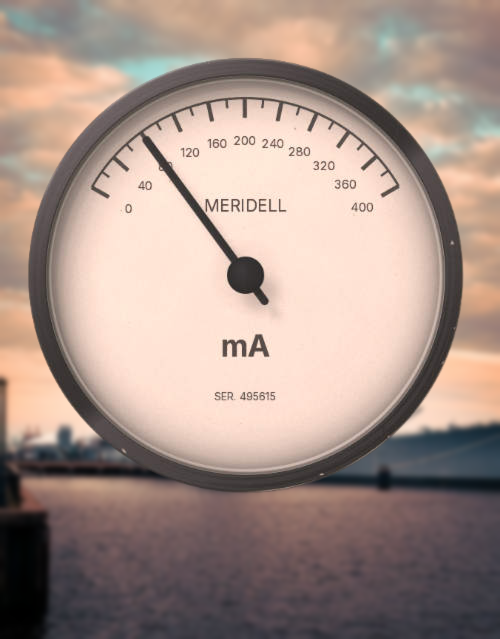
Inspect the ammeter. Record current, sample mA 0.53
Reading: mA 80
